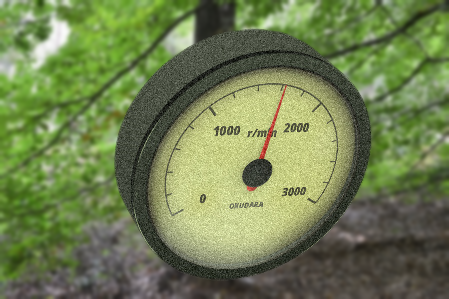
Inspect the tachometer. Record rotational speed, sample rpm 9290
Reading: rpm 1600
